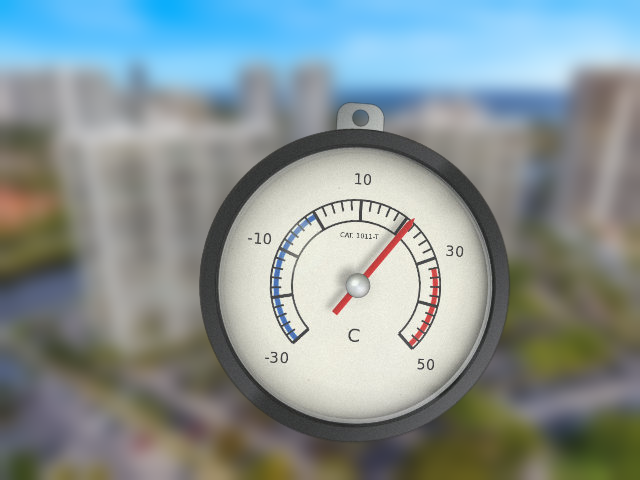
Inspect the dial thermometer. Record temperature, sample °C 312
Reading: °C 21
